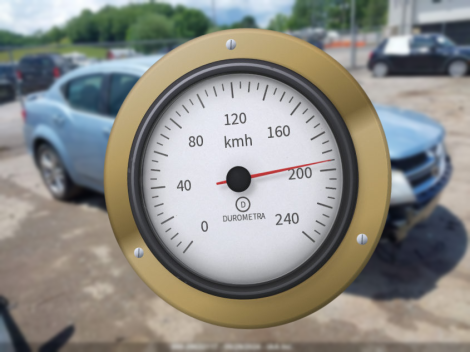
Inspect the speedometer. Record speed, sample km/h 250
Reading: km/h 195
